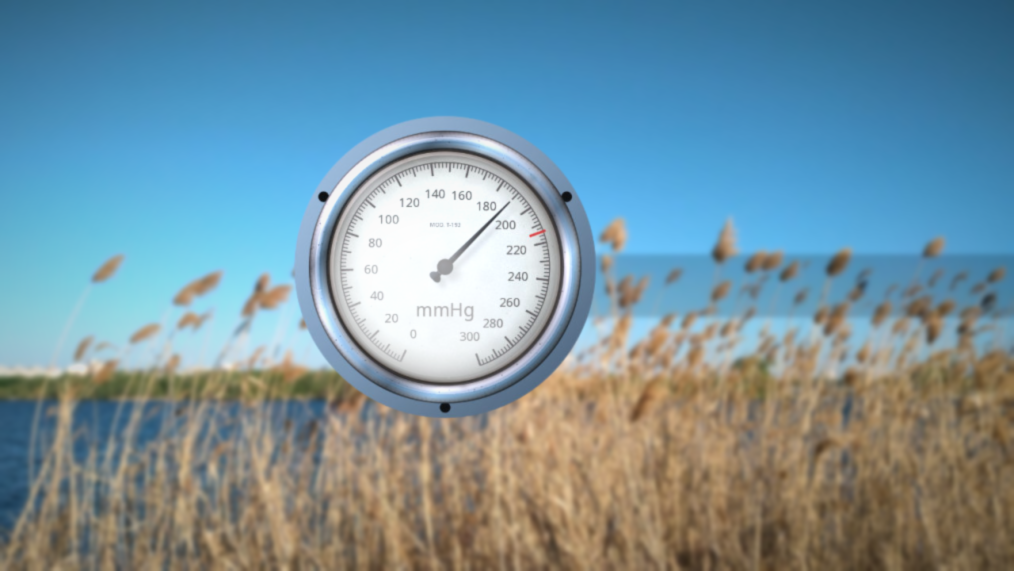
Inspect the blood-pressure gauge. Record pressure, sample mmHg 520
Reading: mmHg 190
